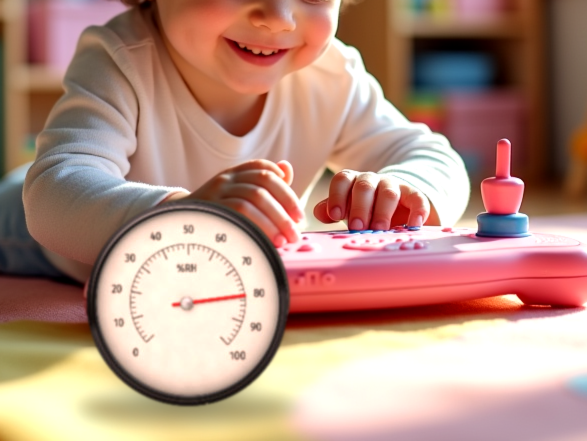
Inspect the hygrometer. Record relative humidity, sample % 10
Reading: % 80
